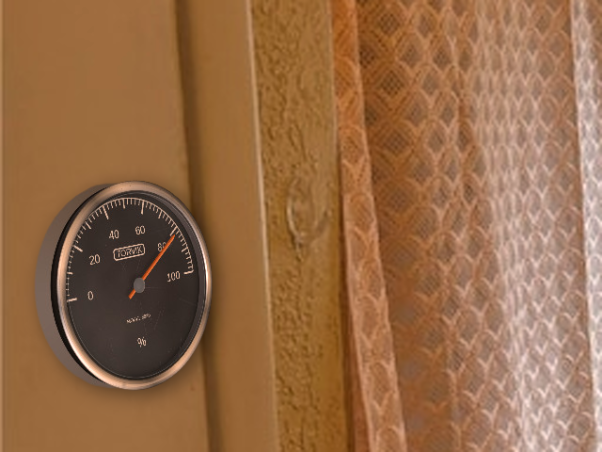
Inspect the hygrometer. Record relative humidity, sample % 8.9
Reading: % 80
